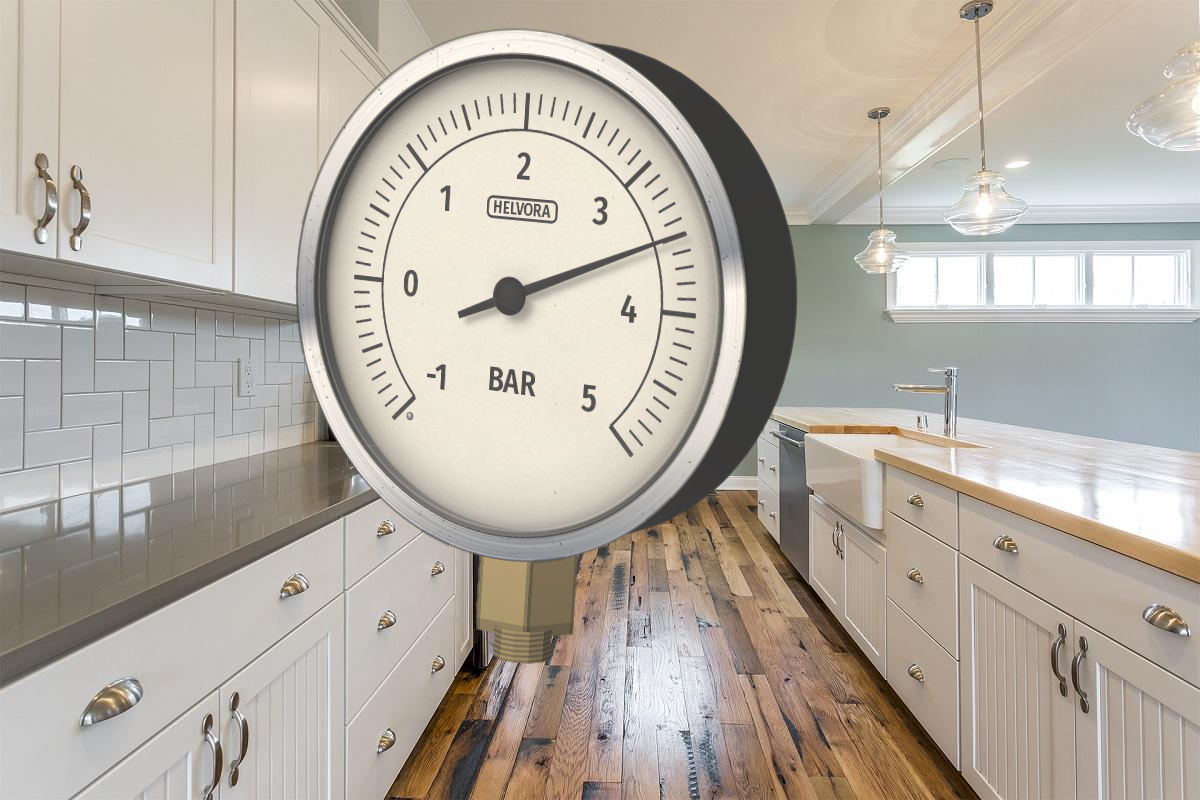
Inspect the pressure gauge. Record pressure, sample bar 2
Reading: bar 3.5
